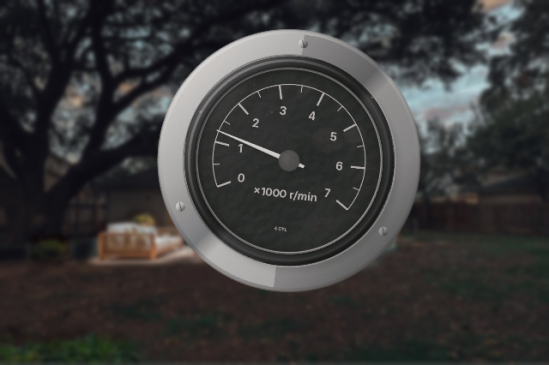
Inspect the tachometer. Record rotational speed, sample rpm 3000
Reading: rpm 1250
